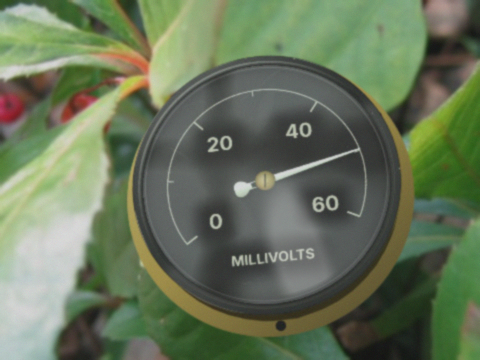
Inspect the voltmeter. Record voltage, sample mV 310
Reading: mV 50
